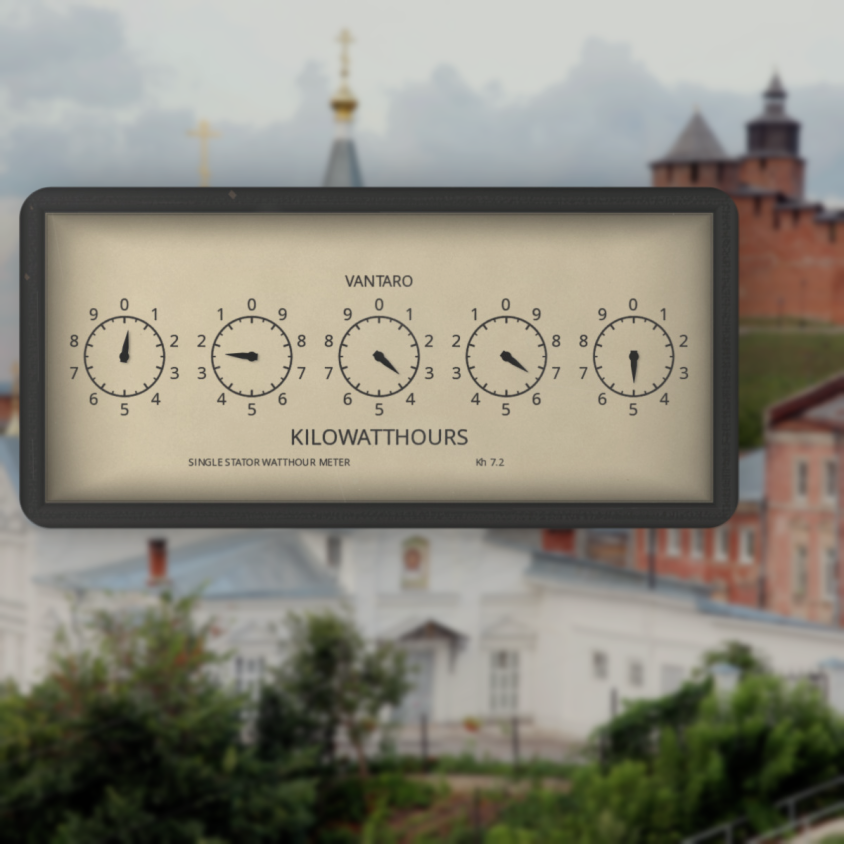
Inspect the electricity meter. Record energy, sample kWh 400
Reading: kWh 2365
